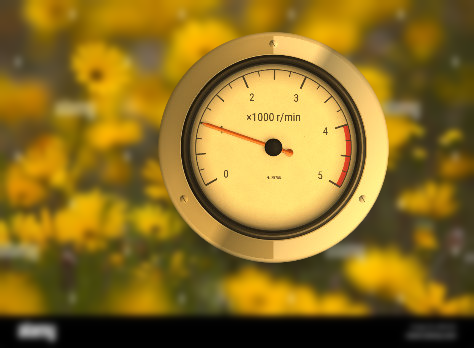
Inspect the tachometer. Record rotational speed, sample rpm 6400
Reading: rpm 1000
